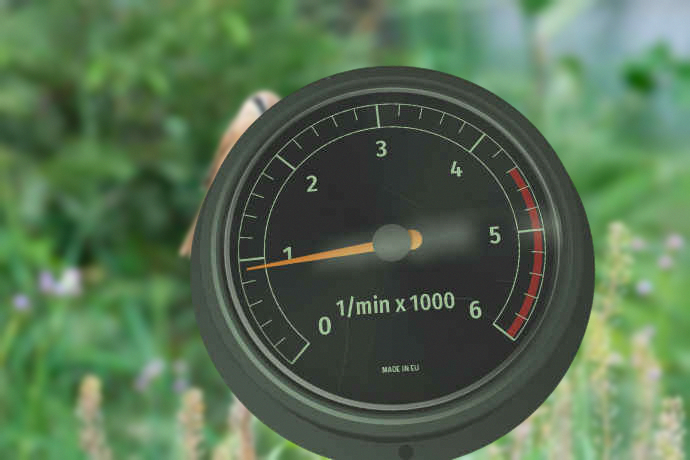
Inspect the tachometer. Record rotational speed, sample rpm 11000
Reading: rpm 900
